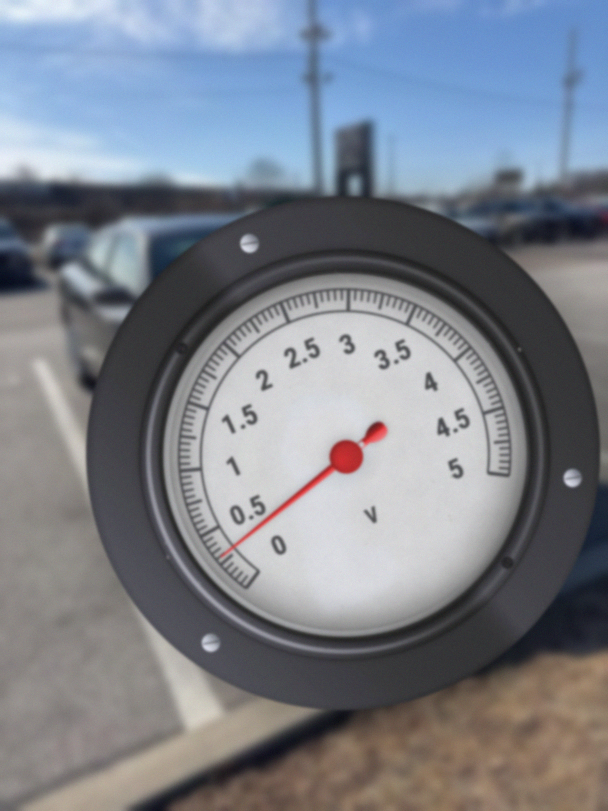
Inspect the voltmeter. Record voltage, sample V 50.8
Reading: V 0.3
